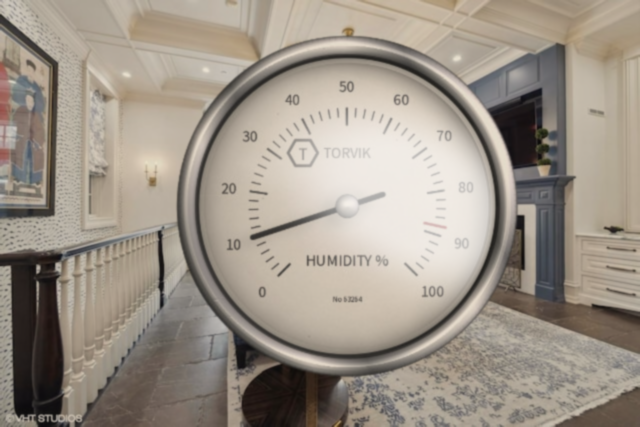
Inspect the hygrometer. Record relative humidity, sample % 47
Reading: % 10
